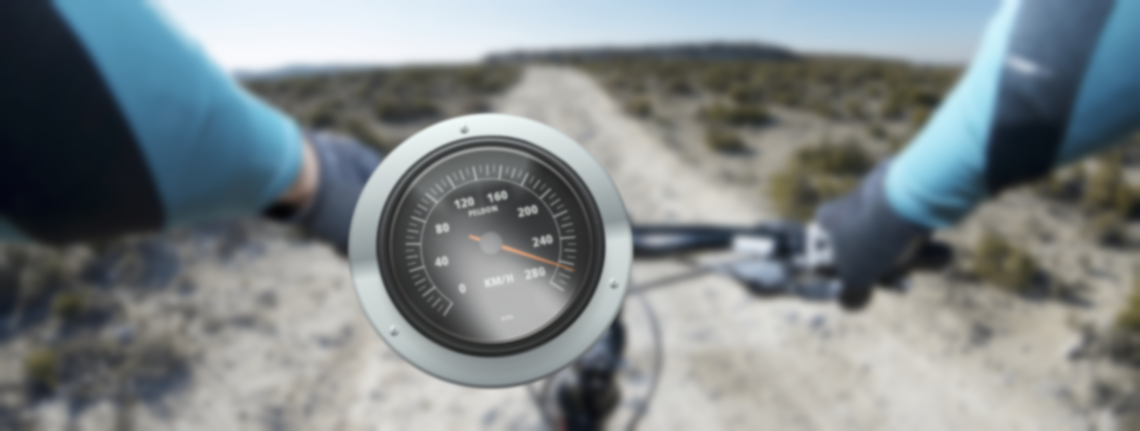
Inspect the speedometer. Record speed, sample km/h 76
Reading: km/h 265
